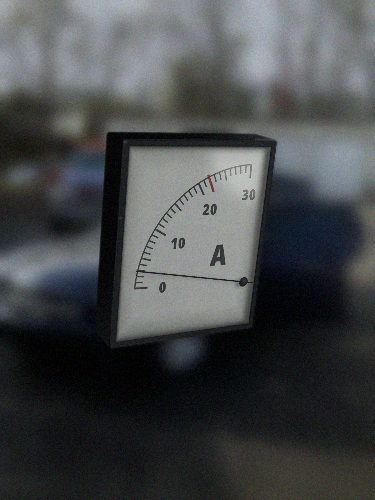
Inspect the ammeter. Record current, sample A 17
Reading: A 3
